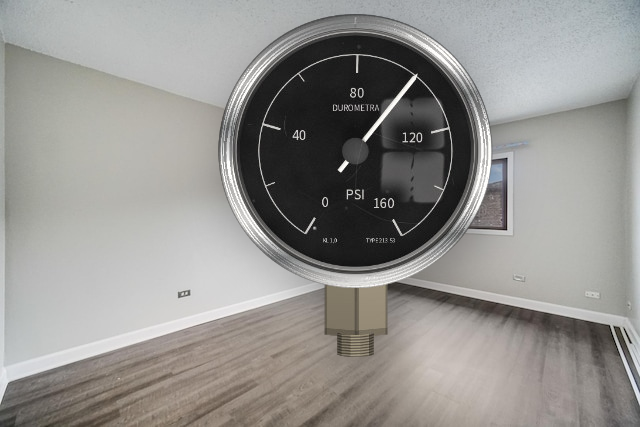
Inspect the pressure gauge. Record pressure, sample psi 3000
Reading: psi 100
